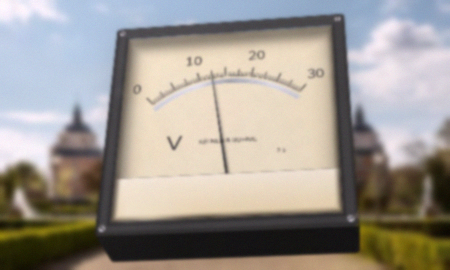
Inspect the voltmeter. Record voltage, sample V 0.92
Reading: V 12.5
